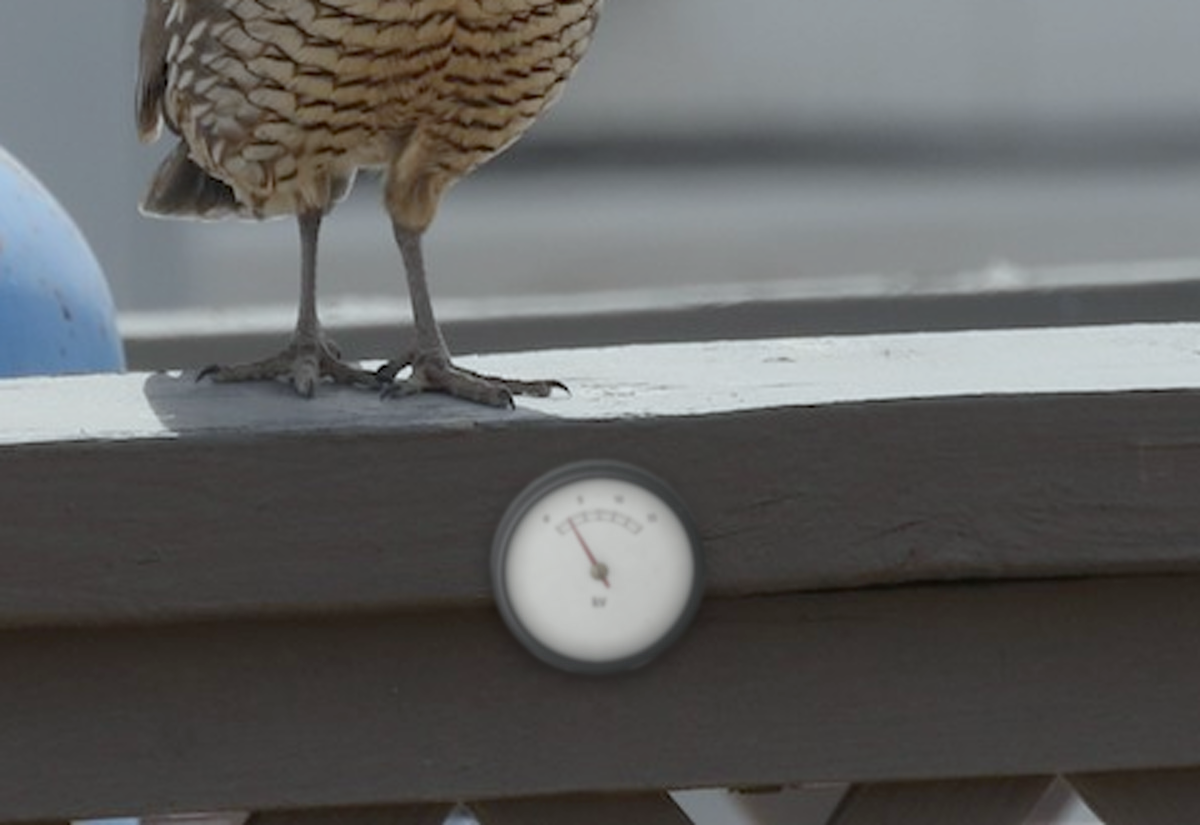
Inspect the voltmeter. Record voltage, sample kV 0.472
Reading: kV 2.5
